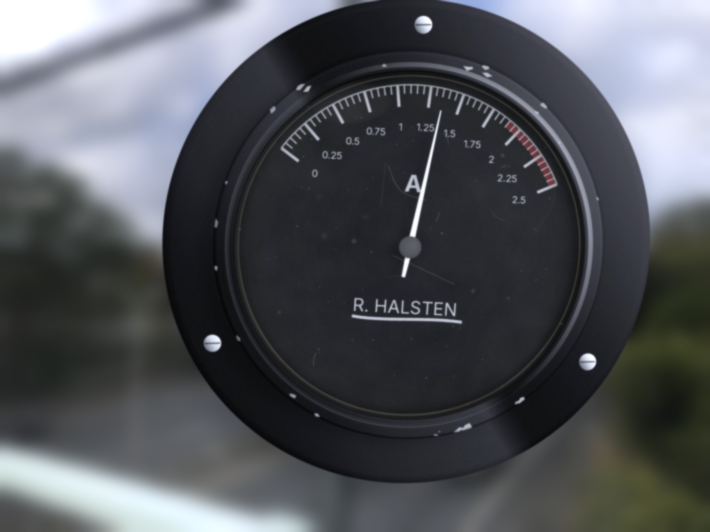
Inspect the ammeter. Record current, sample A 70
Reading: A 1.35
